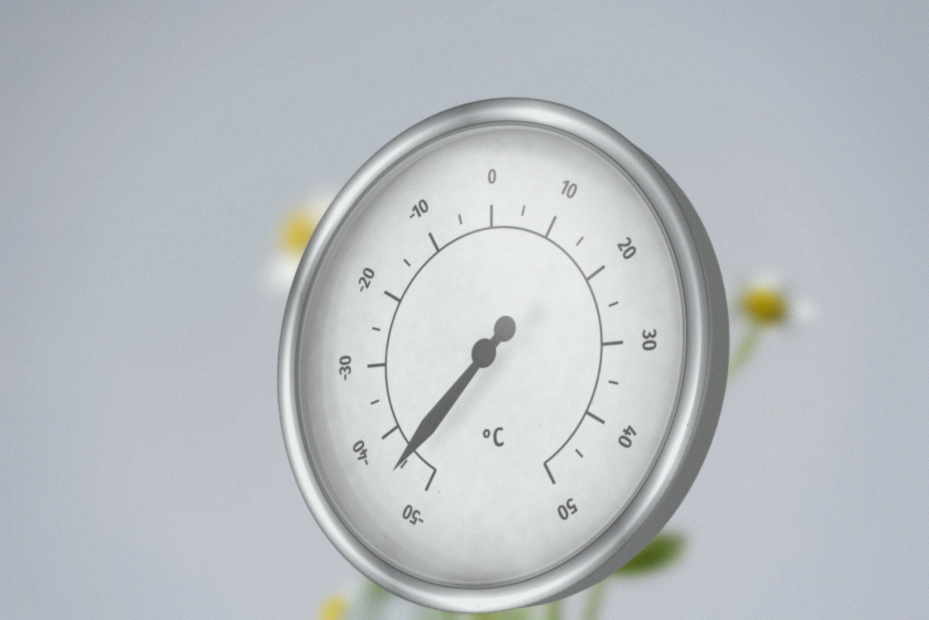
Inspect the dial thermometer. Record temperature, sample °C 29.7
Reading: °C -45
